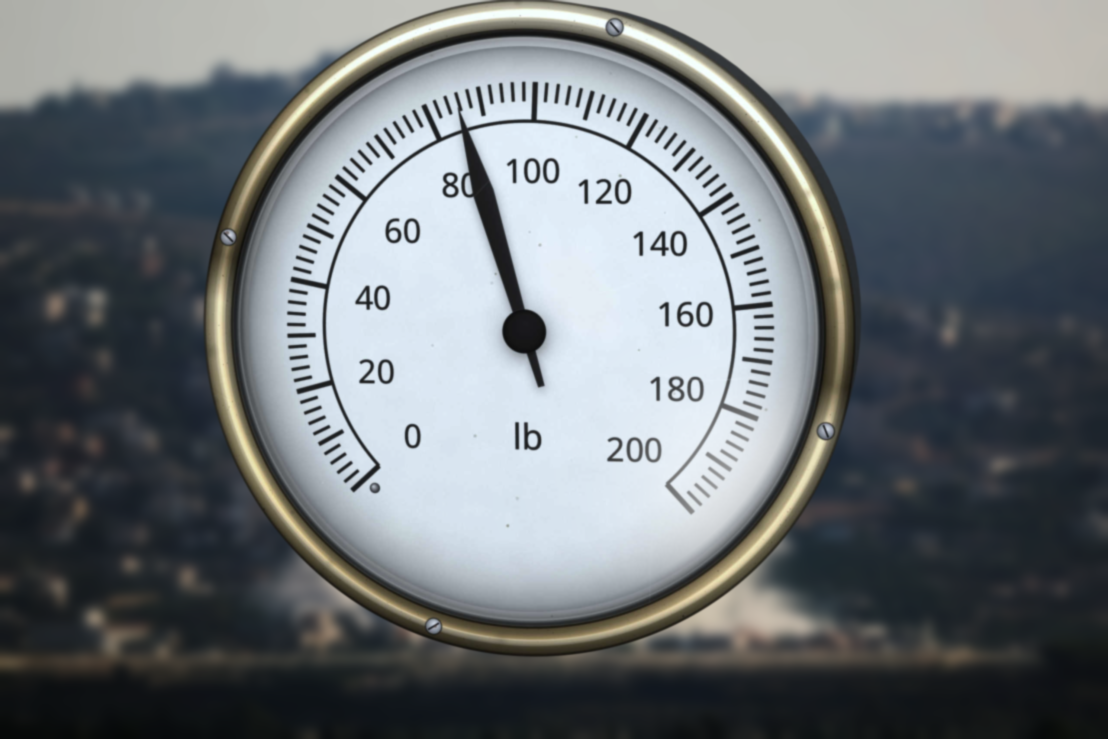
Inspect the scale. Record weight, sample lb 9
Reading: lb 86
